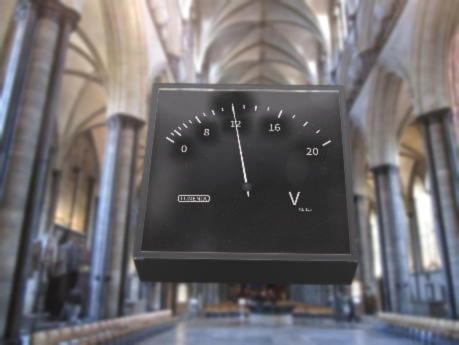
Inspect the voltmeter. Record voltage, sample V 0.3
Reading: V 12
